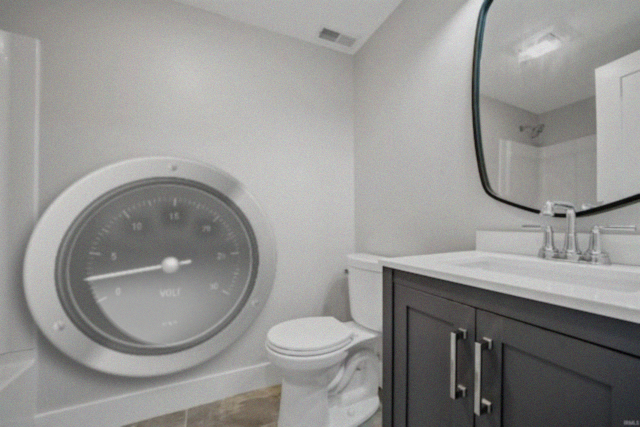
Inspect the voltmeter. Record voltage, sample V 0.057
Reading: V 2.5
